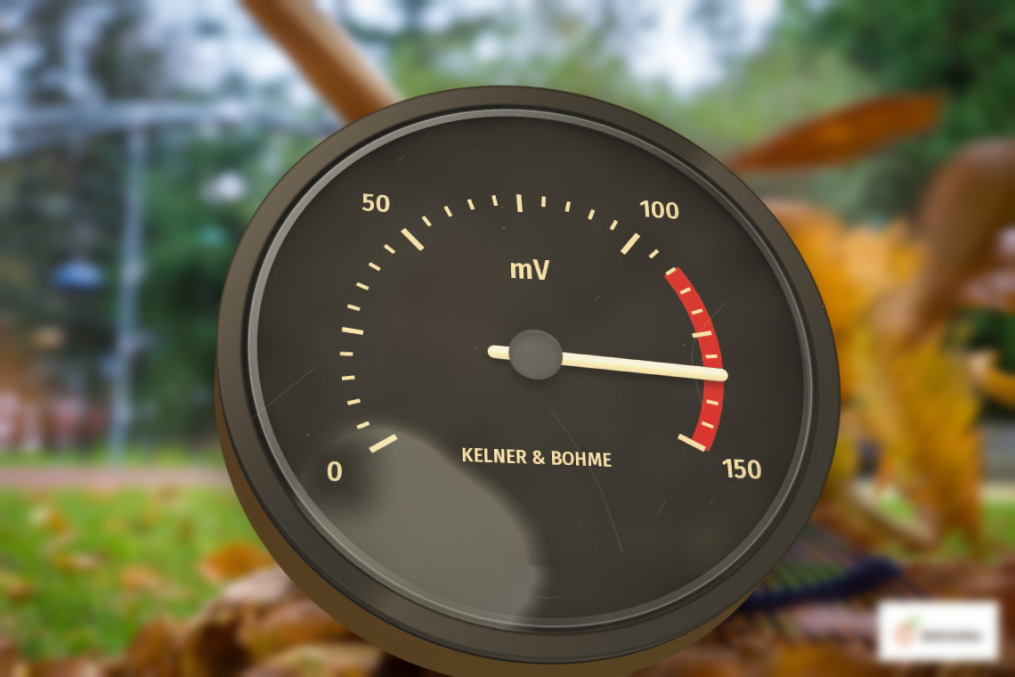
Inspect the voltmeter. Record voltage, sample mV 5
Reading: mV 135
